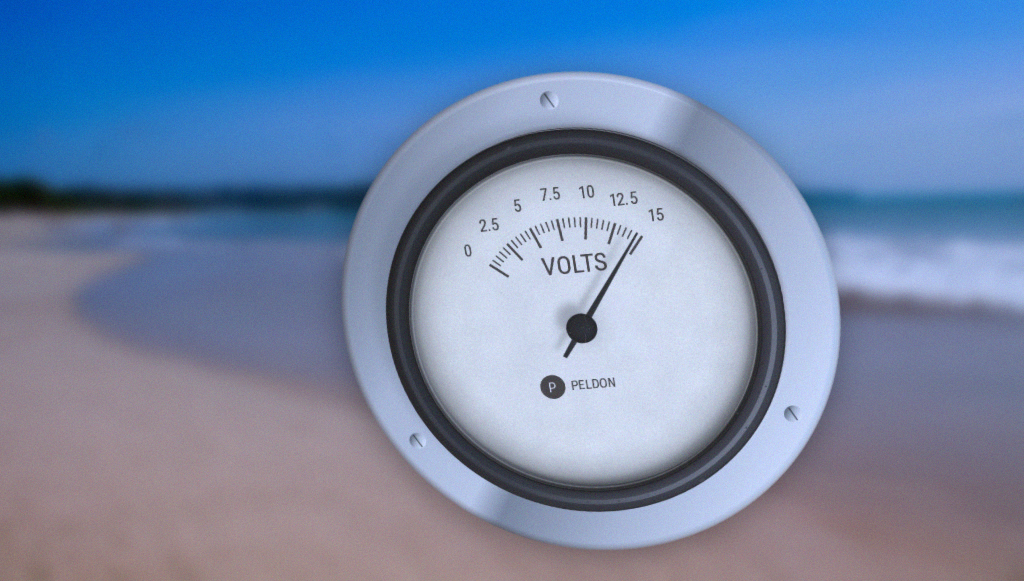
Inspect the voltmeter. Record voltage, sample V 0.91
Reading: V 14.5
